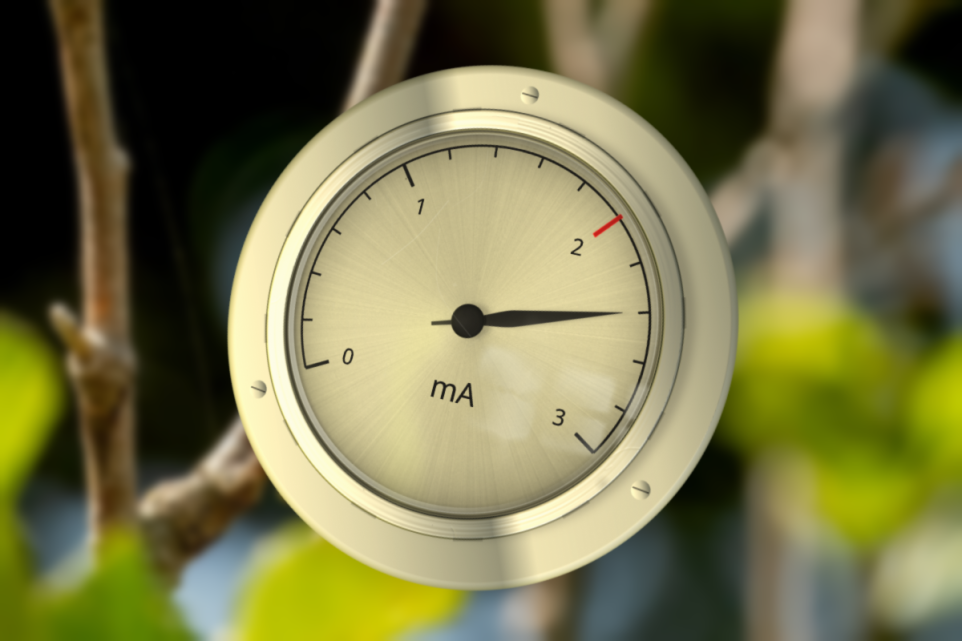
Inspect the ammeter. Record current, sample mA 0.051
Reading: mA 2.4
